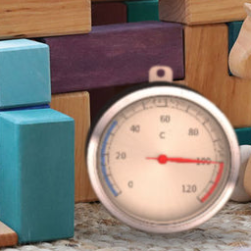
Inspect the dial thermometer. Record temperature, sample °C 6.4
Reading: °C 100
